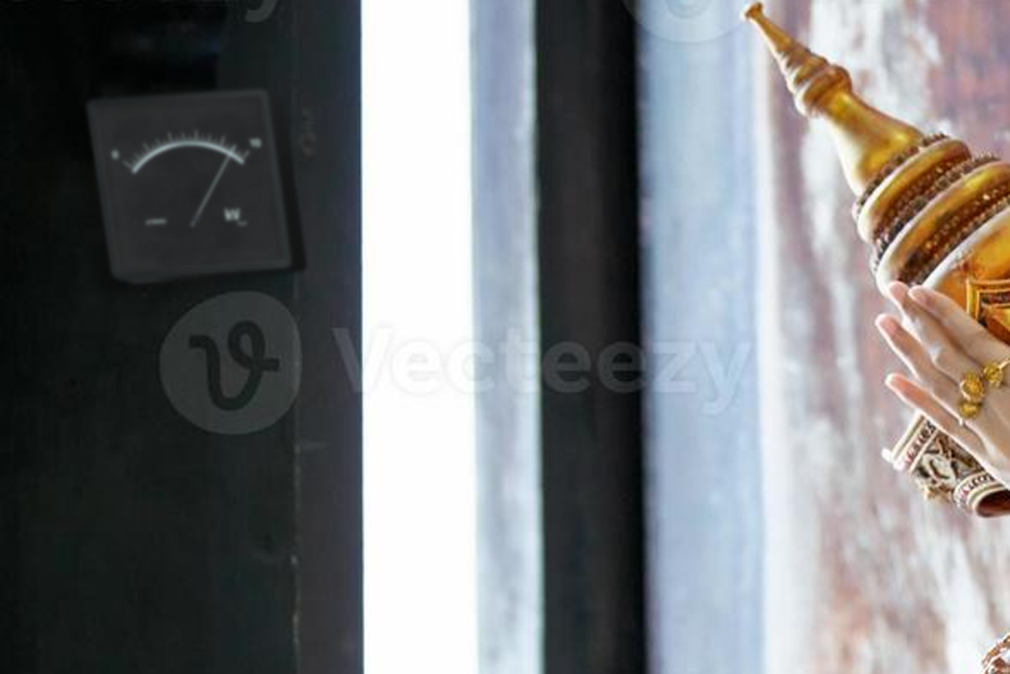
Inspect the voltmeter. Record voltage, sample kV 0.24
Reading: kV 9
